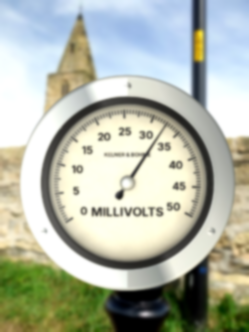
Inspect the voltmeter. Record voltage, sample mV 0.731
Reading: mV 32.5
